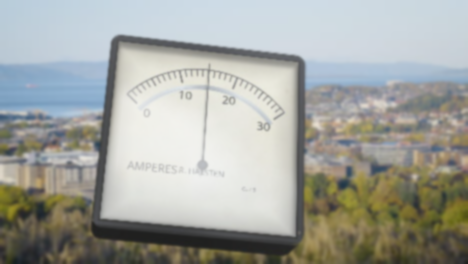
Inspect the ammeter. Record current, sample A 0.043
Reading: A 15
